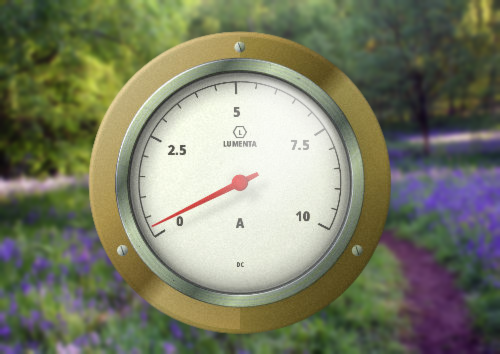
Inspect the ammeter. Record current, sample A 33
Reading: A 0.25
